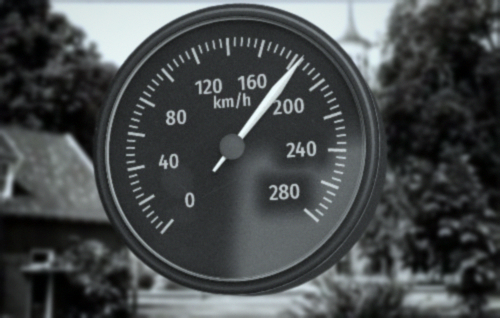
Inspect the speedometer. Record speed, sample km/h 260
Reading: km/h 184
